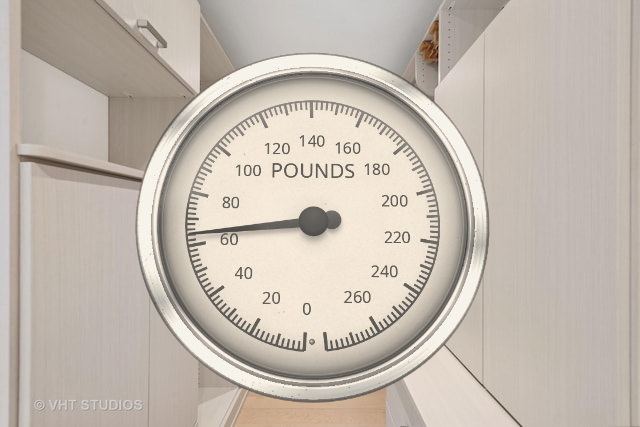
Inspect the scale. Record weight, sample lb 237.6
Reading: lb 64
